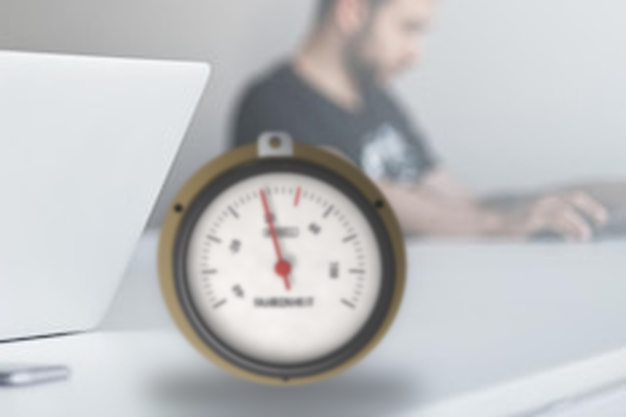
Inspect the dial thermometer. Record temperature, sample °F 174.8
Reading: °F 20
